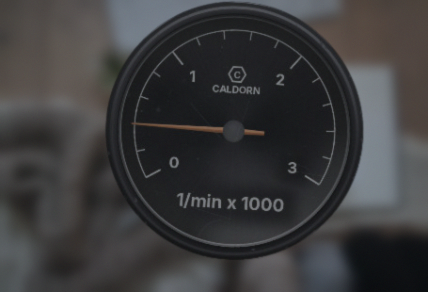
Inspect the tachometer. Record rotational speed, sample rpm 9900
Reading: rpm 400
